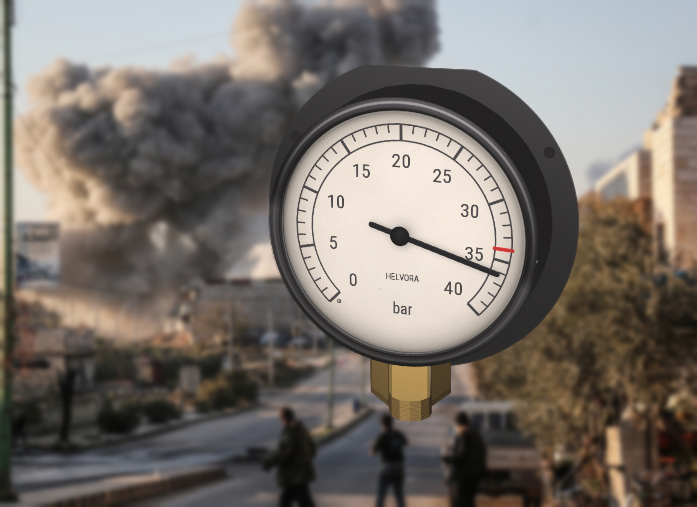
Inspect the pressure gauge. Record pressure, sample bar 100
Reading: bar 36
